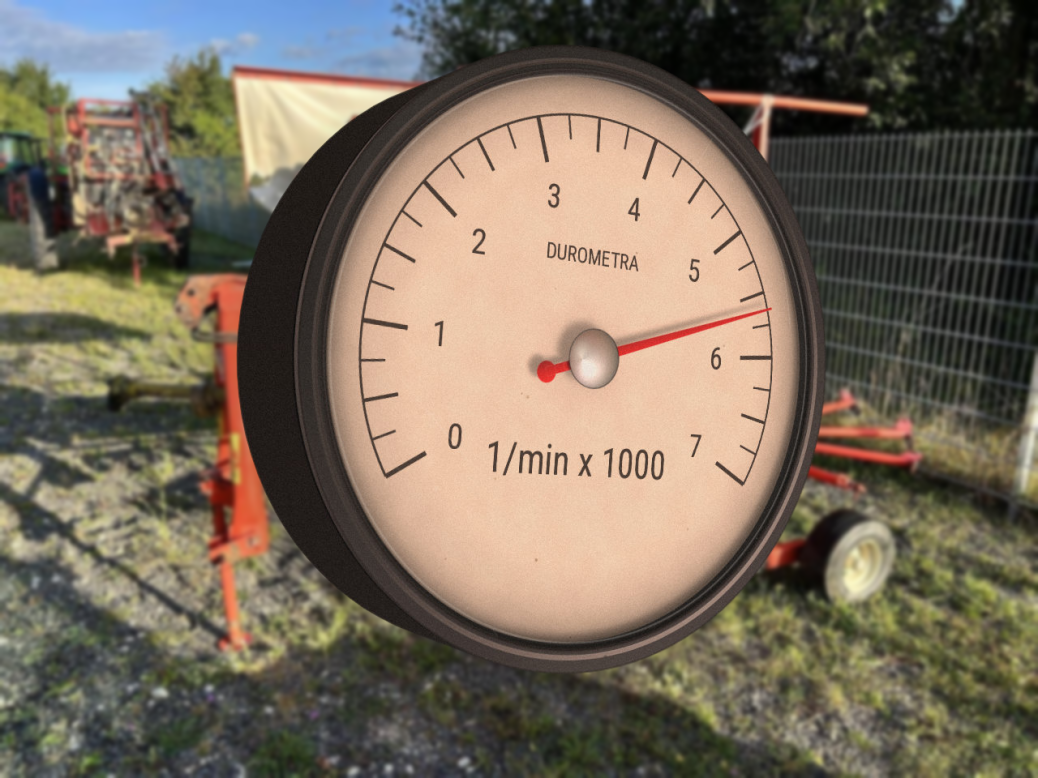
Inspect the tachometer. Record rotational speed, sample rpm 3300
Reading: rpm 5625
